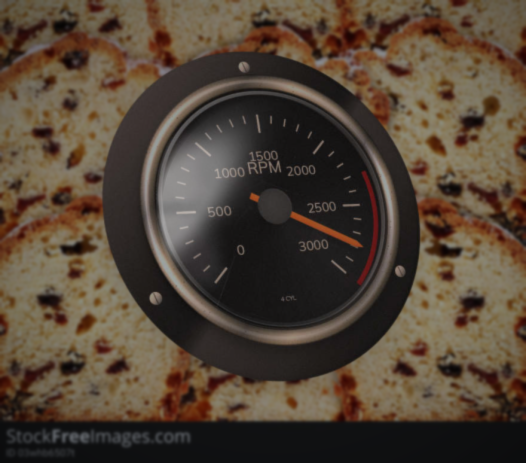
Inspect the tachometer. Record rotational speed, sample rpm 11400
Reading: rpm 2800
